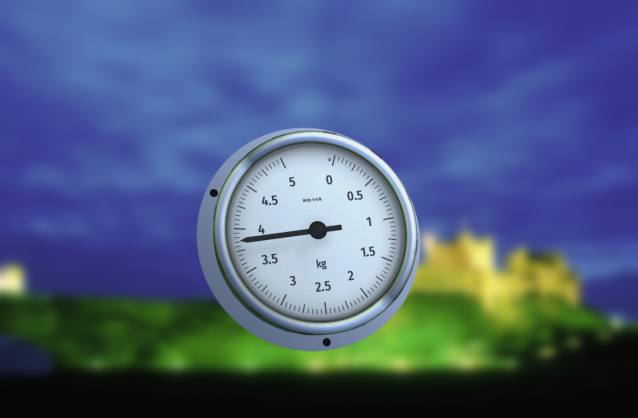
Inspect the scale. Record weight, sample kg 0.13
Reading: kg 3.85
